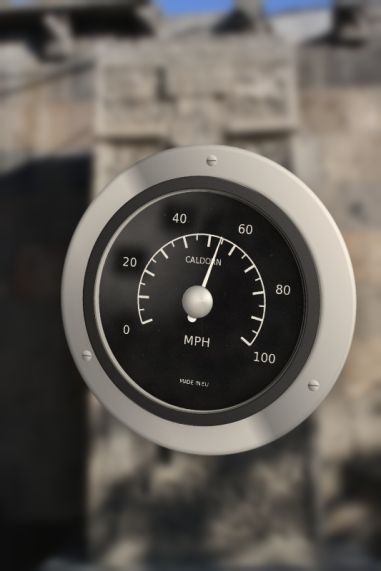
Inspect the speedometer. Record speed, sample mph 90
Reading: mph 55
